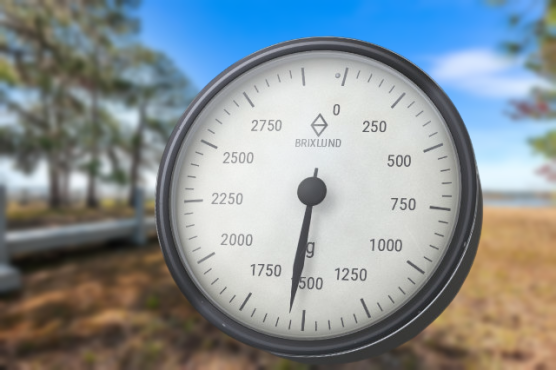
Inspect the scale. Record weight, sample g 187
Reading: g 1550
